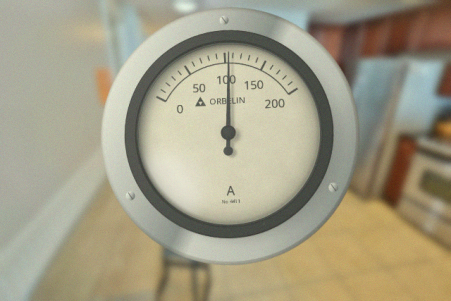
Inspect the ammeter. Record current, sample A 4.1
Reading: A 105
